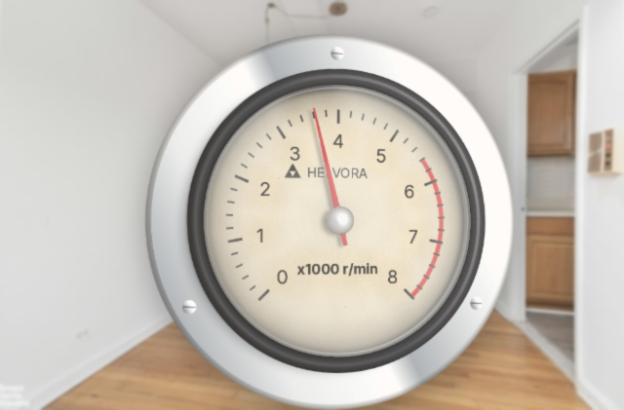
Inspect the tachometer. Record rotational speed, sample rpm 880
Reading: rpm 3600
